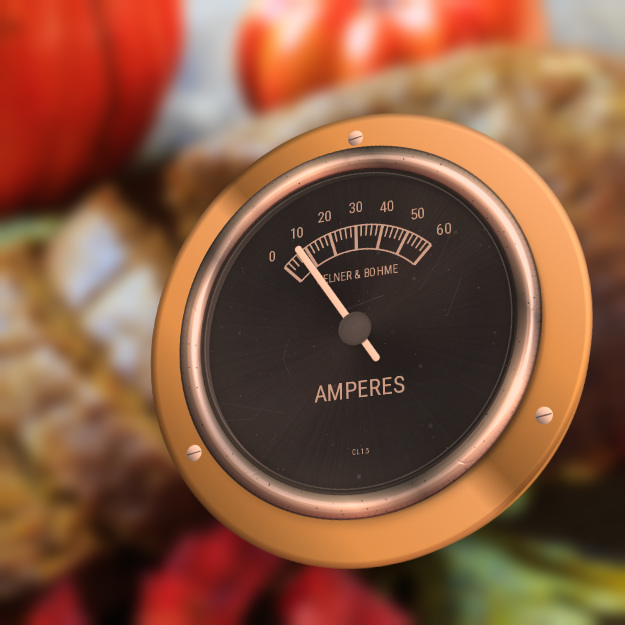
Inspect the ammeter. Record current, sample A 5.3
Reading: A 8
